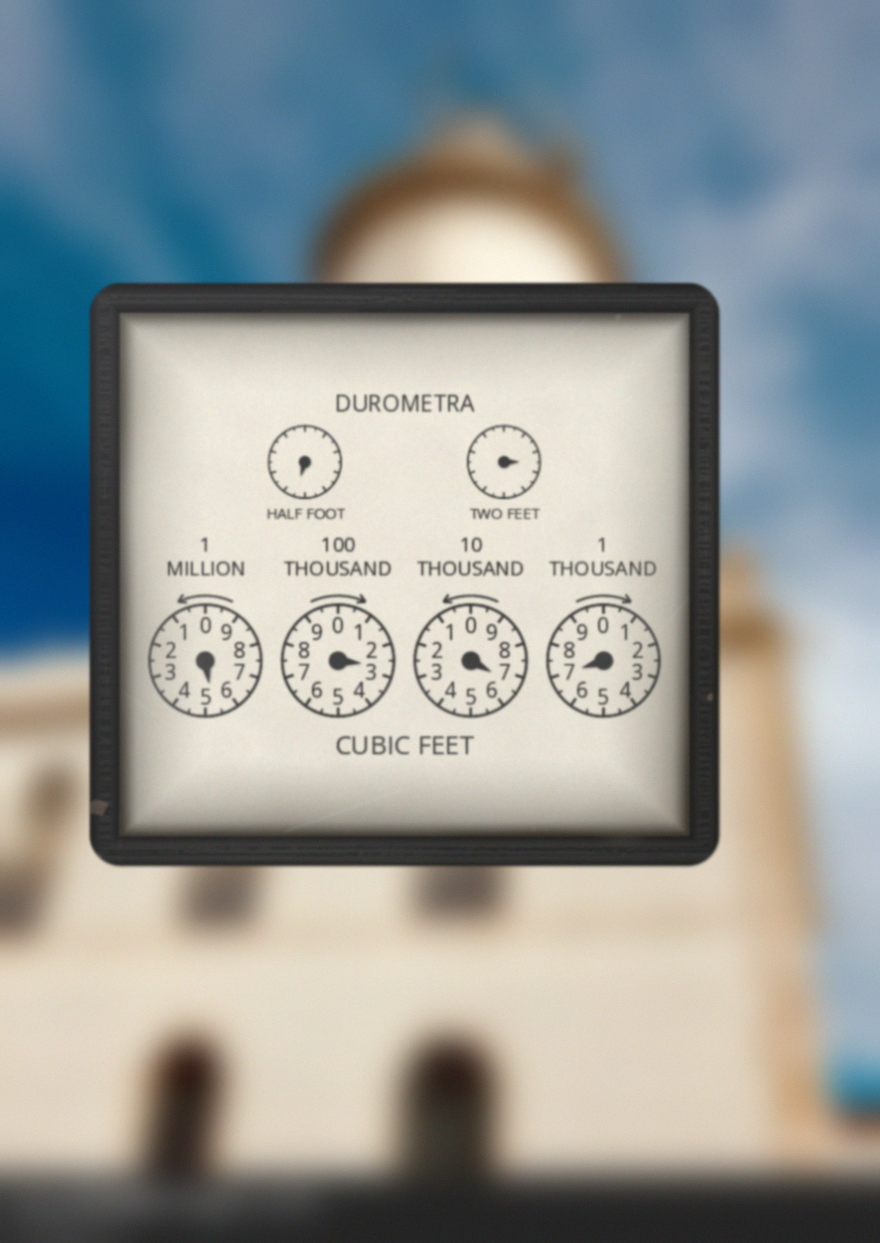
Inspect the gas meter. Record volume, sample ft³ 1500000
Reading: ft³ 526700
